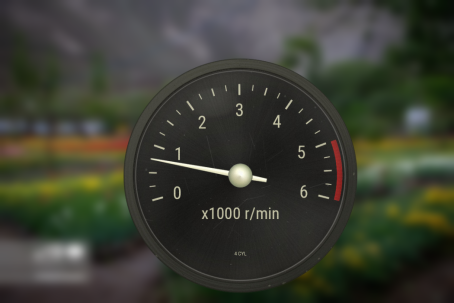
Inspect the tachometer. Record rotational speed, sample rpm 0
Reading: rpm 750
